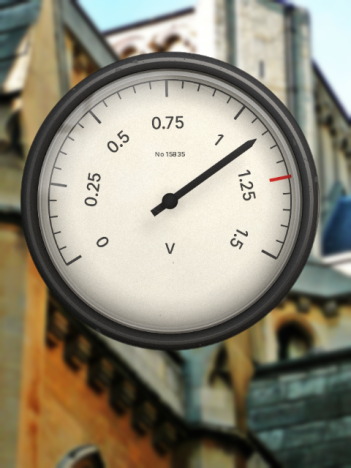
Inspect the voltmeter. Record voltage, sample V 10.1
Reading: V 1.1
